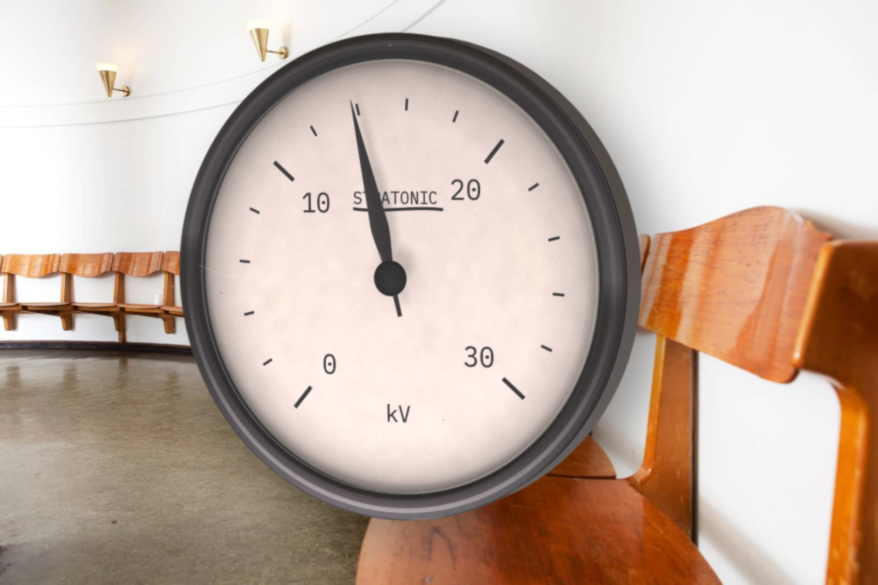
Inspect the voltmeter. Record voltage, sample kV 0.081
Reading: kV 14
